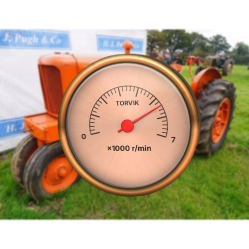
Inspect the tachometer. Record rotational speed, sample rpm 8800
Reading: rpm 5400
